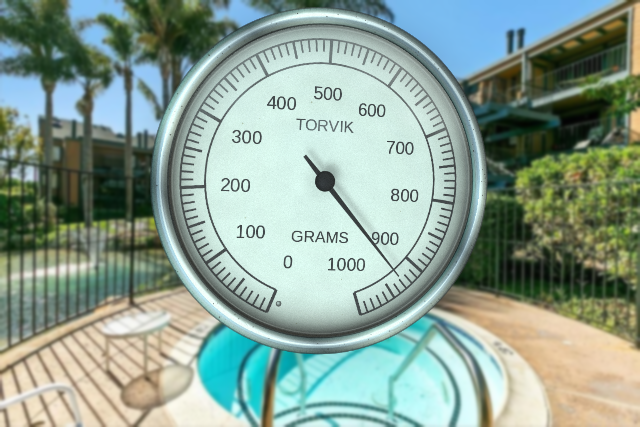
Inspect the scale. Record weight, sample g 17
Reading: g 930
